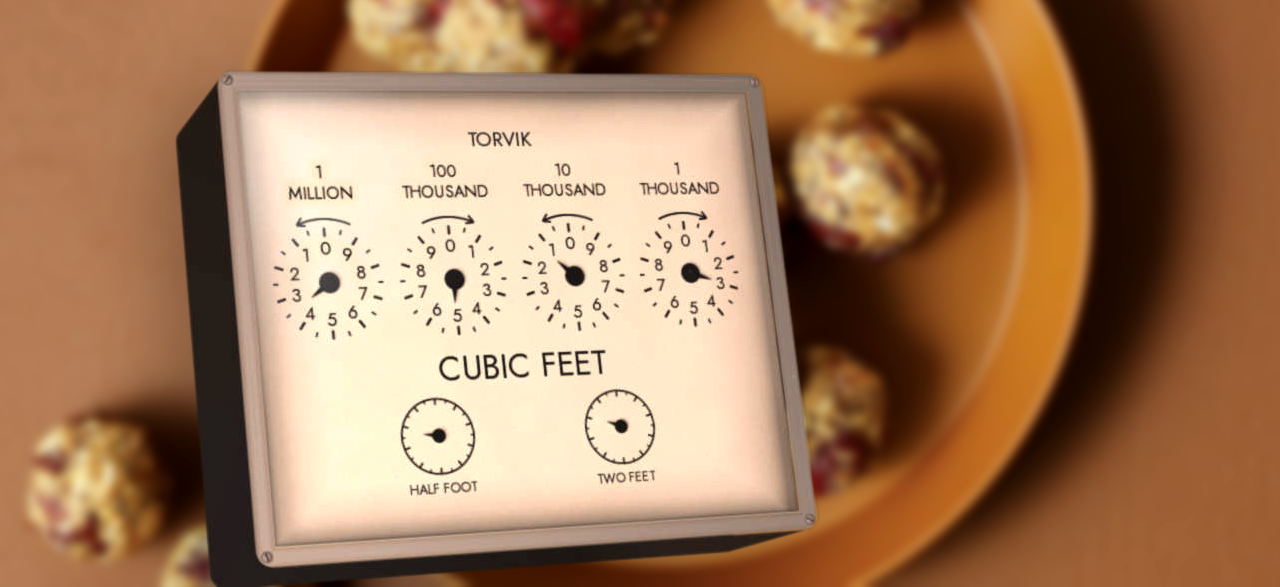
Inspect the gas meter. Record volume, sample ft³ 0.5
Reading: ft³ 351300
